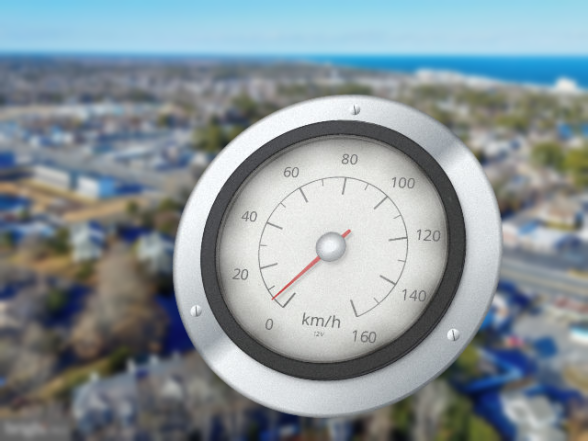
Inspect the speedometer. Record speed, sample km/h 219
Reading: km/h 5
